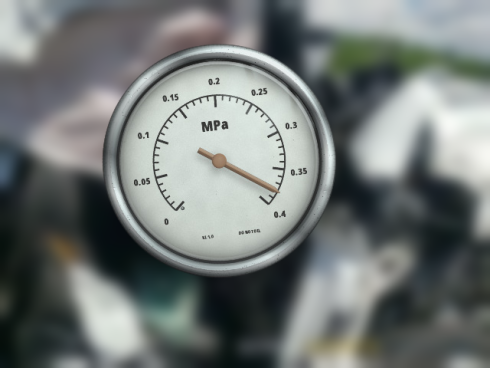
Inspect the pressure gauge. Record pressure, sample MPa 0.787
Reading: MPa 0.38
